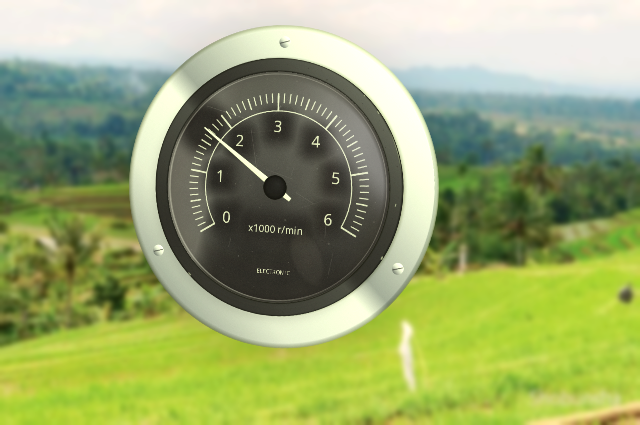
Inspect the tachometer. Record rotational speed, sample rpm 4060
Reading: rpm 1700
